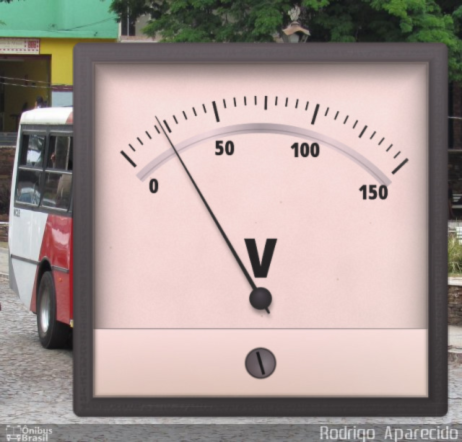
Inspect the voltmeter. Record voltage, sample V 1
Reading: V 22.5
